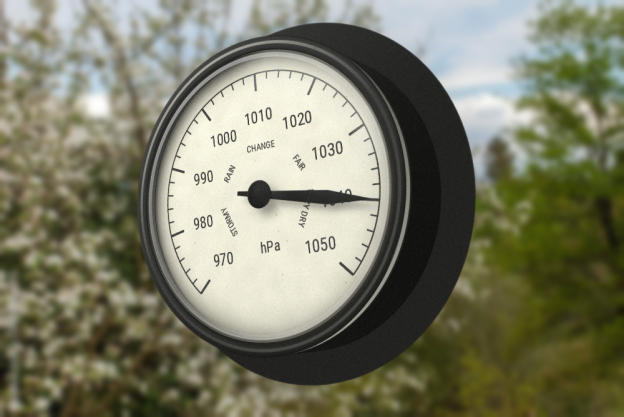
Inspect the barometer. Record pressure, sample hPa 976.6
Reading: hPa 1040
